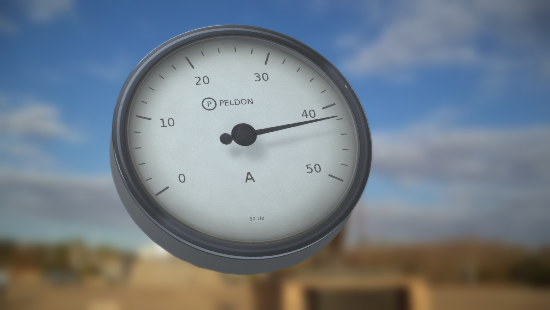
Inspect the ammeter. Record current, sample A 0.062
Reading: A 42
